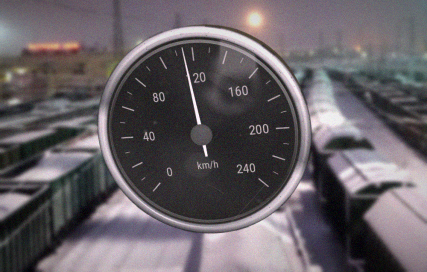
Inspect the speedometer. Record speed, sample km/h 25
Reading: km/h 115
